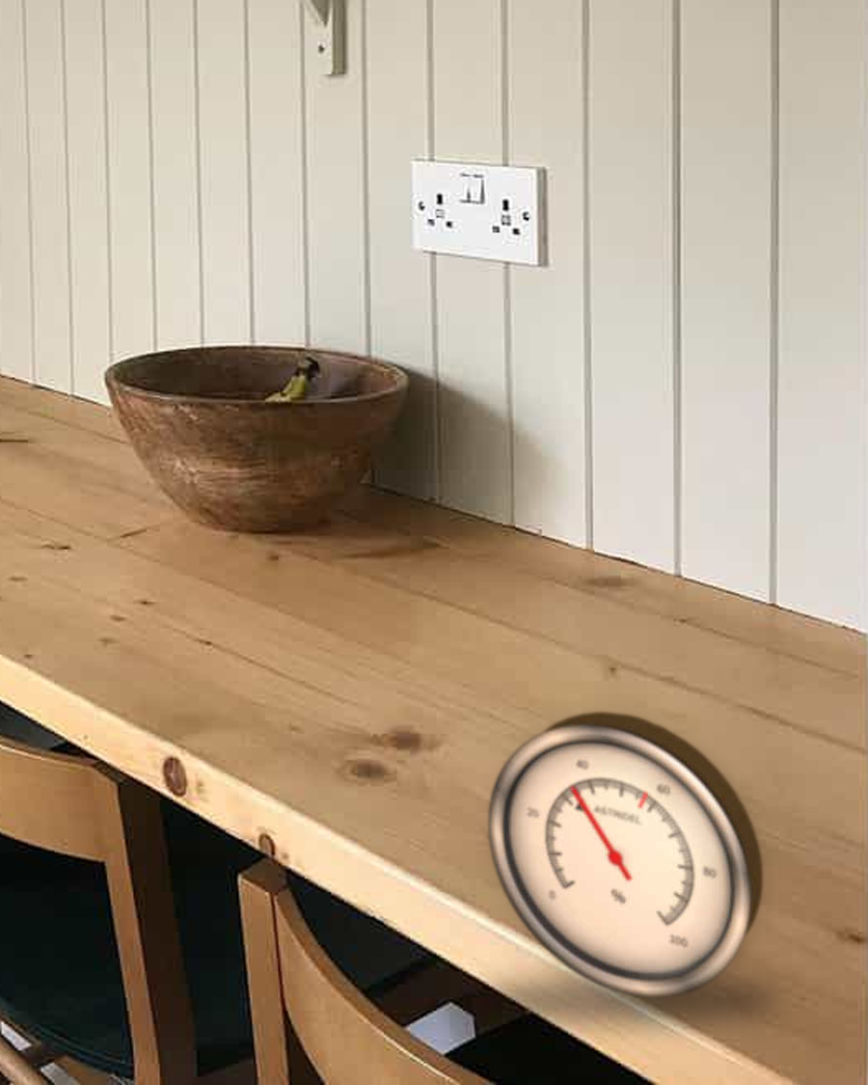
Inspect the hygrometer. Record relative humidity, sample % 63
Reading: % 35
